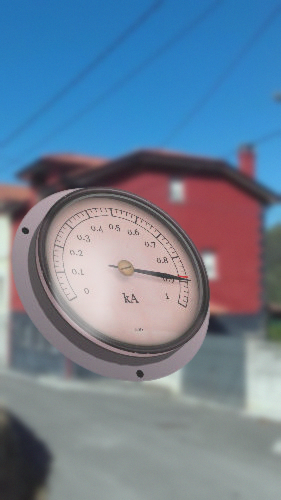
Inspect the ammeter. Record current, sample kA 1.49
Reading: kA 0.9
